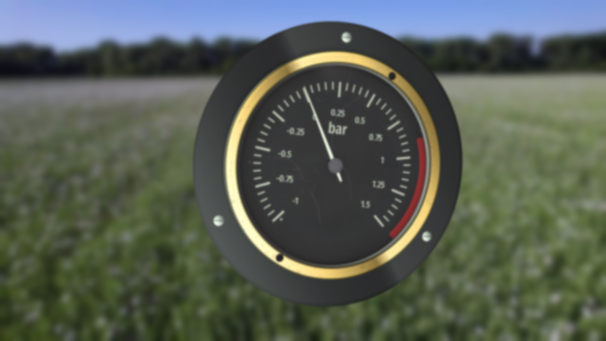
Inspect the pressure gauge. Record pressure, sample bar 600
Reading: bar 0
